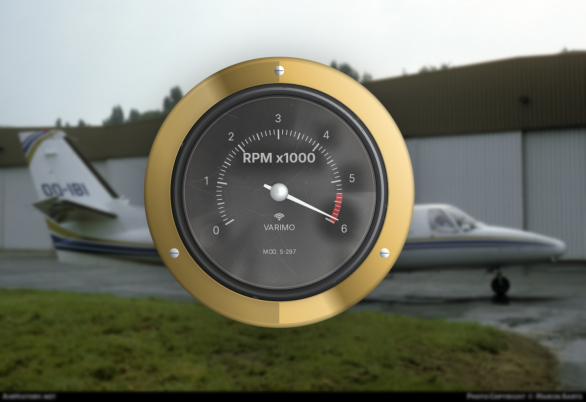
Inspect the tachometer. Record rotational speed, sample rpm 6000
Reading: rpm 5900
